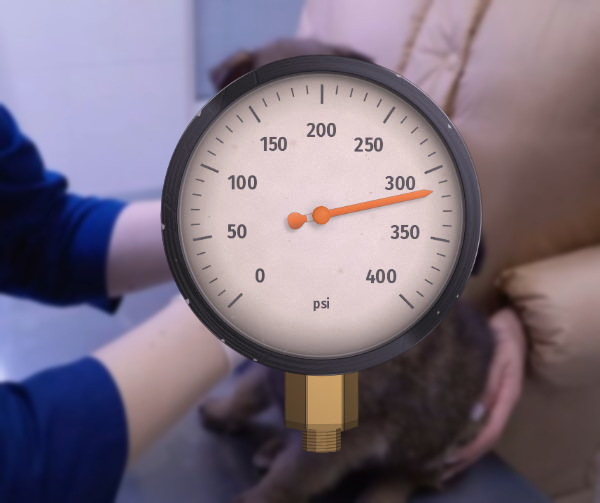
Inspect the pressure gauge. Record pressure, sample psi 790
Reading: psi 315
